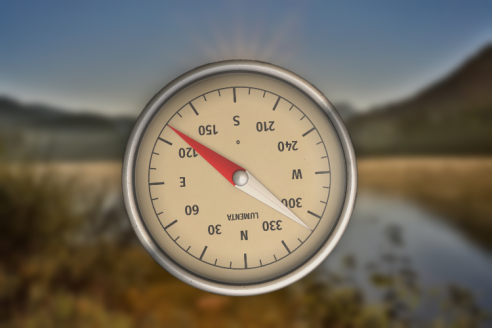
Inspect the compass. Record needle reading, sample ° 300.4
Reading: ° 130
